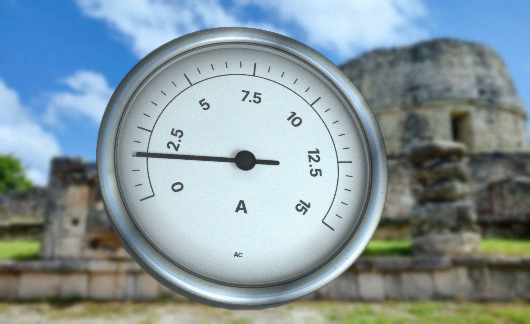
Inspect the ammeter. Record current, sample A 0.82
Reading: A 1.5
